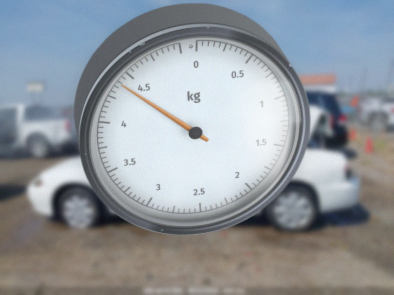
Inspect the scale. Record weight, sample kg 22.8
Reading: kg 4.4
